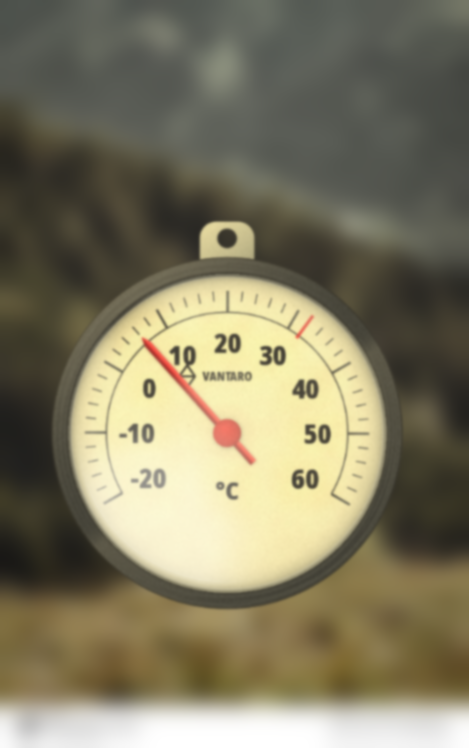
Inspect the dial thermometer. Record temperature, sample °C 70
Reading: °C 6
